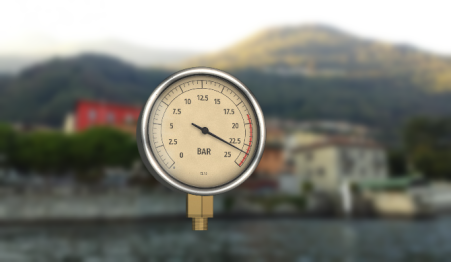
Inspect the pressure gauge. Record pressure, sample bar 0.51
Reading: bar 23.5
